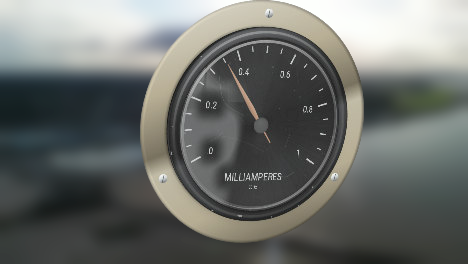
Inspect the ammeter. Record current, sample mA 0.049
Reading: mA 0.35
